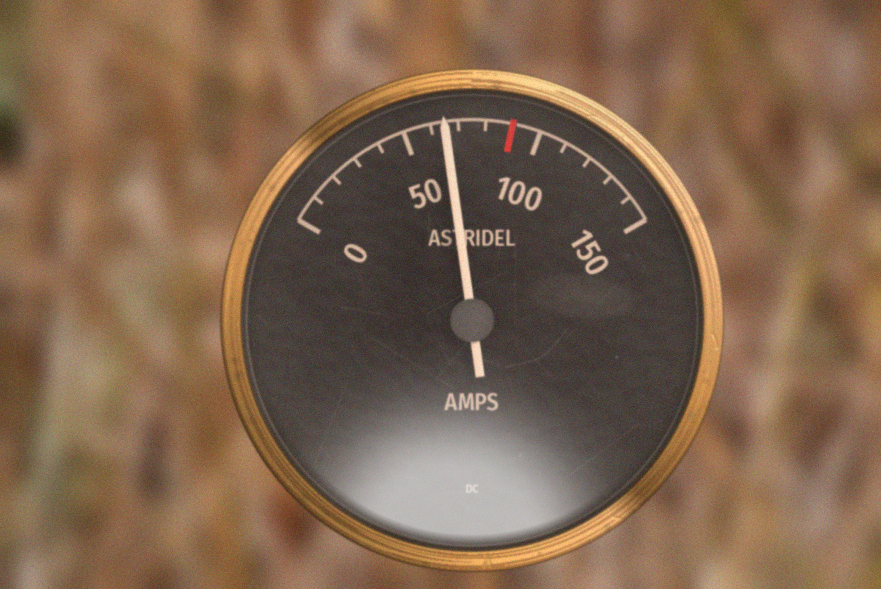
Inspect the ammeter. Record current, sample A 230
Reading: A 65
